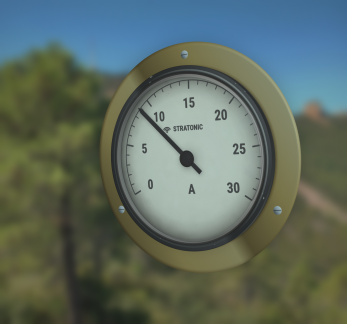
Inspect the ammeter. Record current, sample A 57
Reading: A 9
